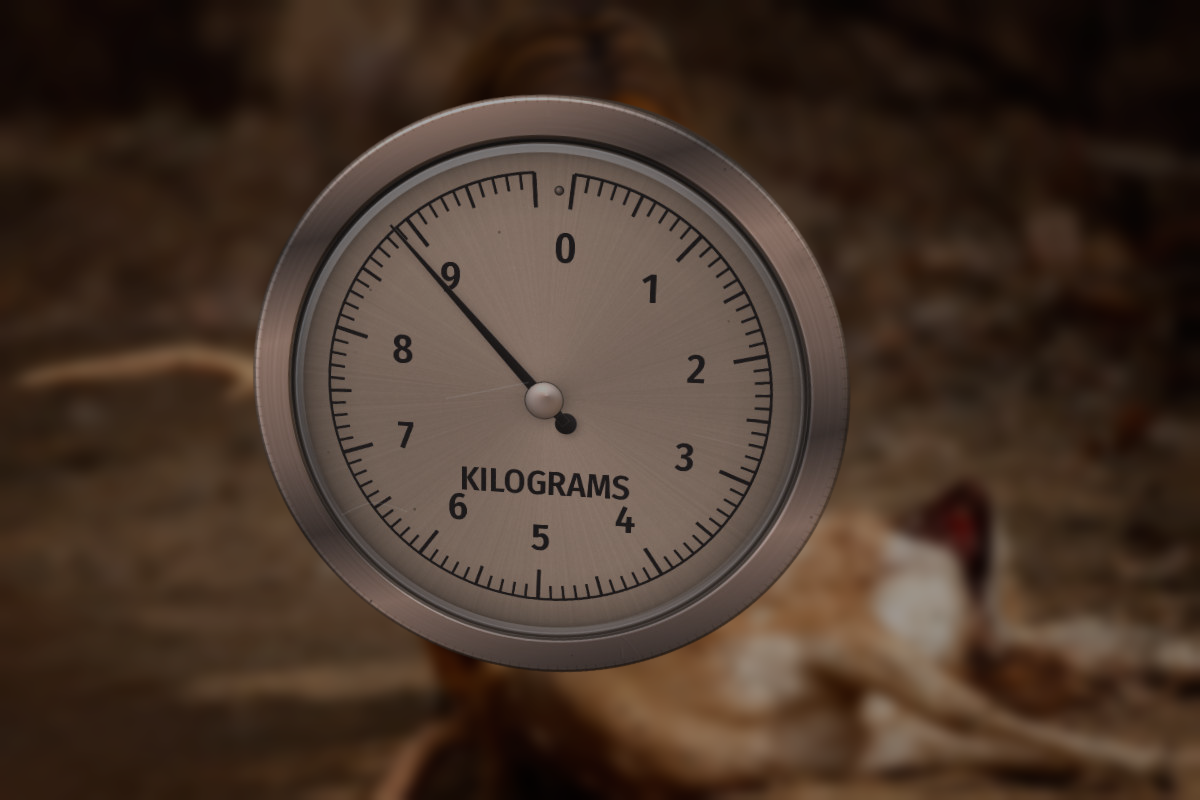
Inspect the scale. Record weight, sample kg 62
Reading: kg 8.9
